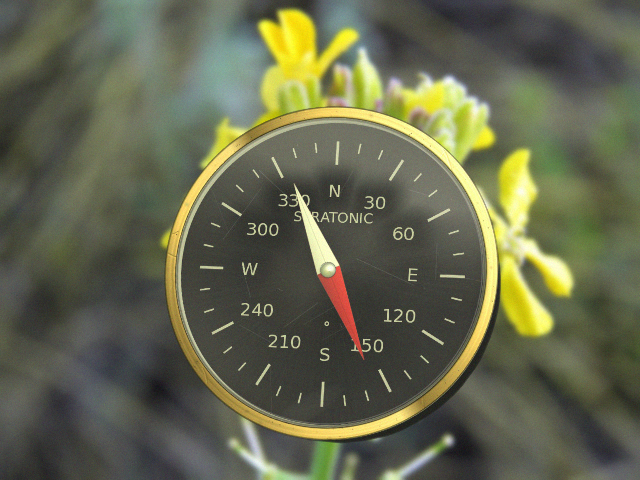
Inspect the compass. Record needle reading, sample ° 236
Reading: ° 155
